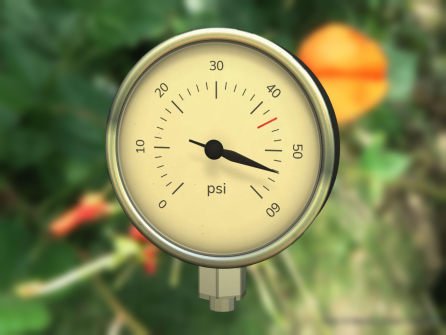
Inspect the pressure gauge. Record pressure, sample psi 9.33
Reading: psi 54
